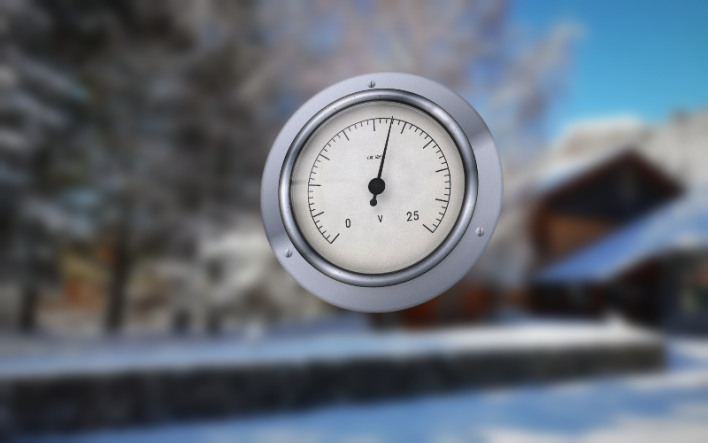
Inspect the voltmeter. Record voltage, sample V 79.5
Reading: V 14
